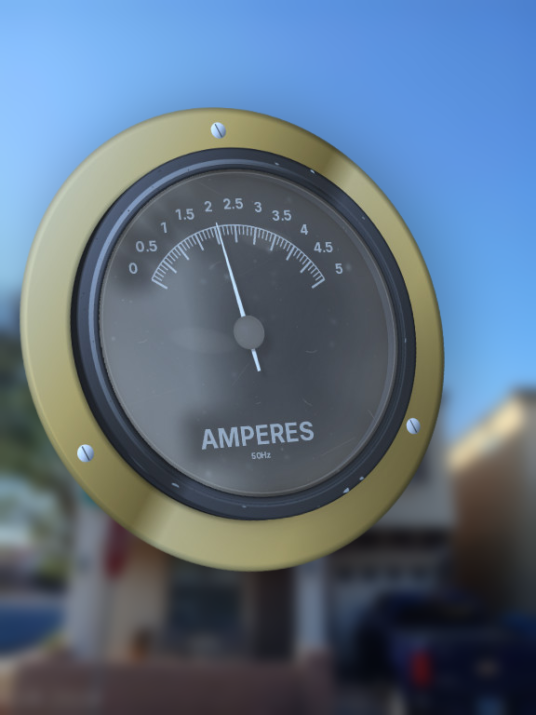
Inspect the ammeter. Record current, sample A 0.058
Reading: A 2
